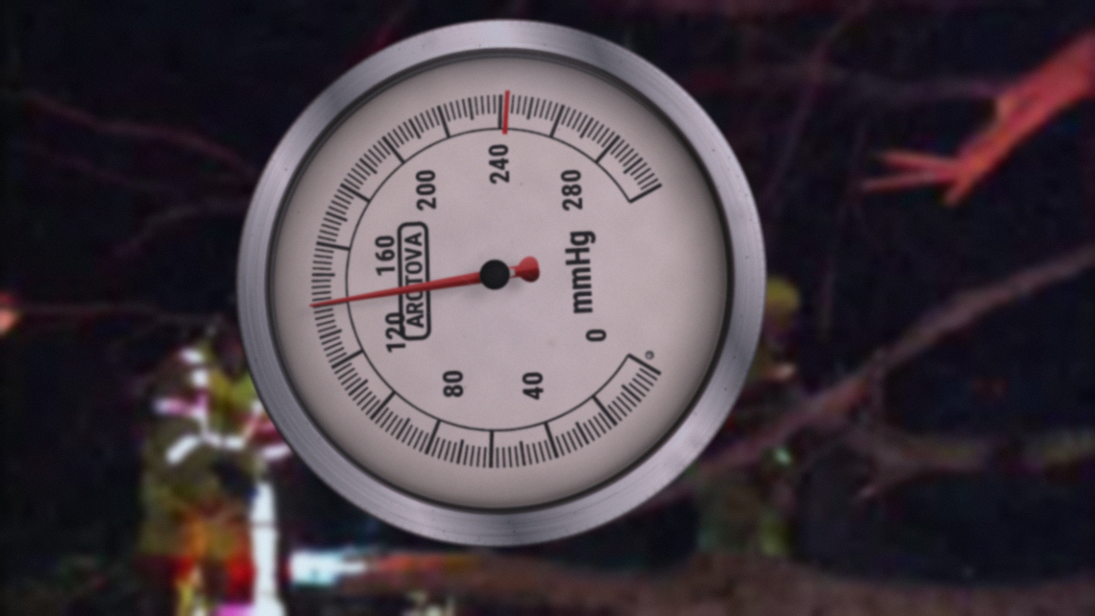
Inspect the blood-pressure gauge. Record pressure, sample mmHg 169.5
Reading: mmHg 140
